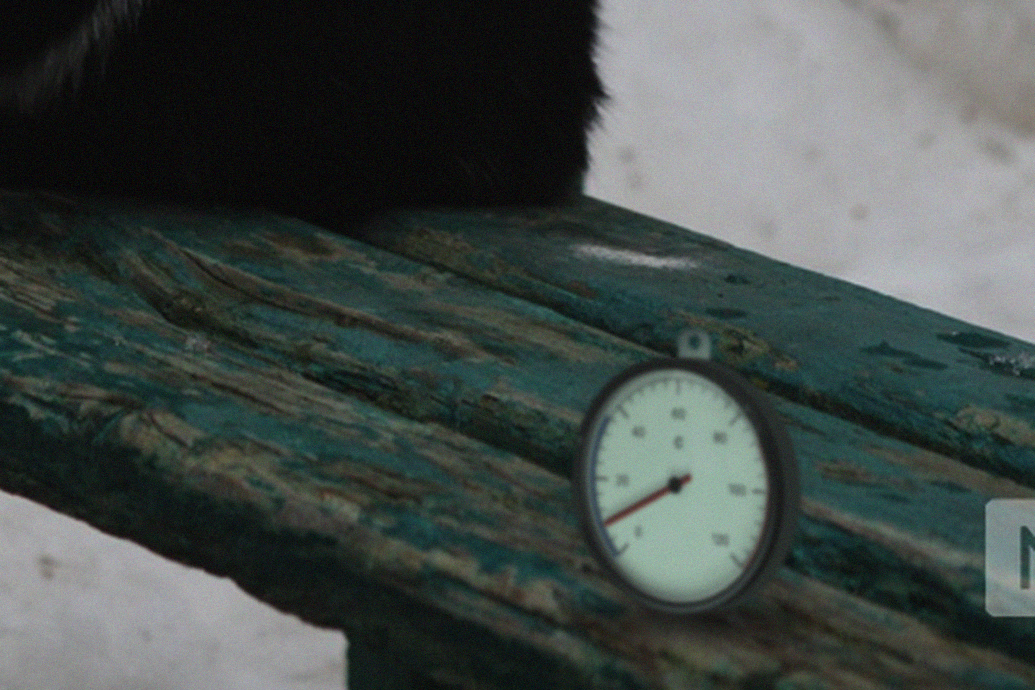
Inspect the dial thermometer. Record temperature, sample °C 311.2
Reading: °C 8
